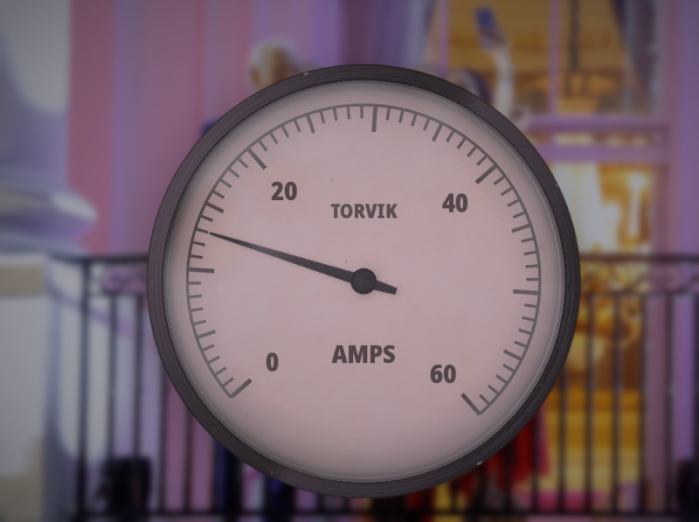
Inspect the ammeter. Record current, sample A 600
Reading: A 13
